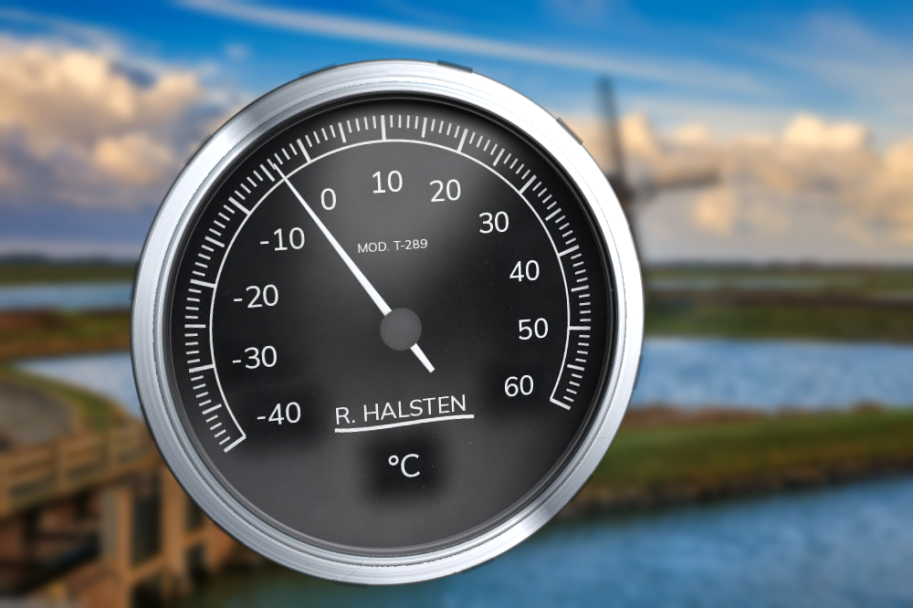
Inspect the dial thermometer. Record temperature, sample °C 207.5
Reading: °C -4
